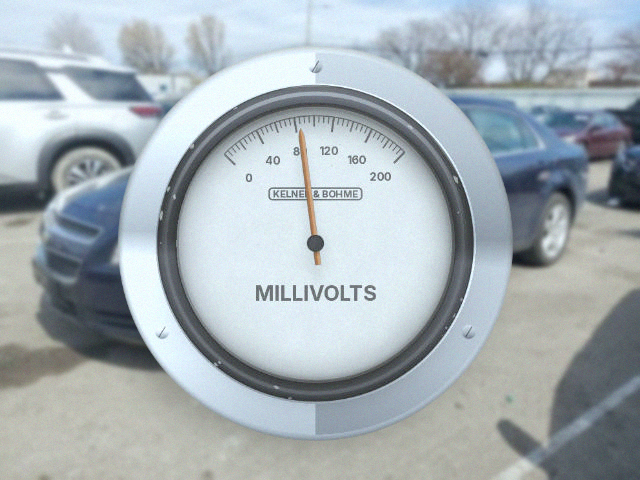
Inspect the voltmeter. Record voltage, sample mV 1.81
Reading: mV 85
